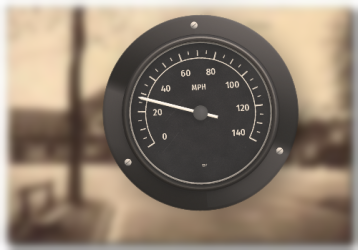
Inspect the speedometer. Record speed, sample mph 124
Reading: mph 27.5
